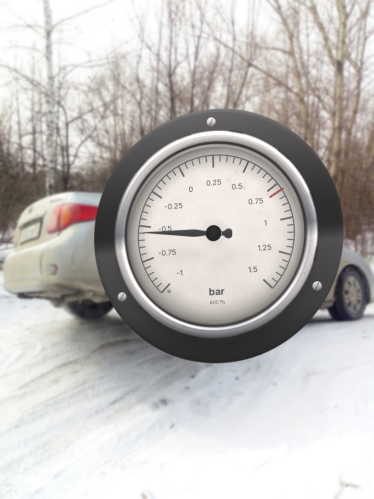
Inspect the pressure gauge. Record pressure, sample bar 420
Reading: bar -0.55
